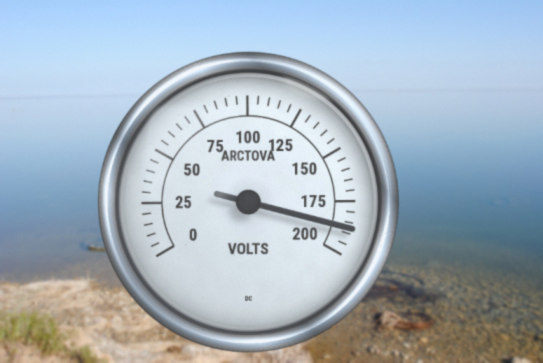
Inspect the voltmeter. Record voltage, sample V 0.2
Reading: V 187.5
